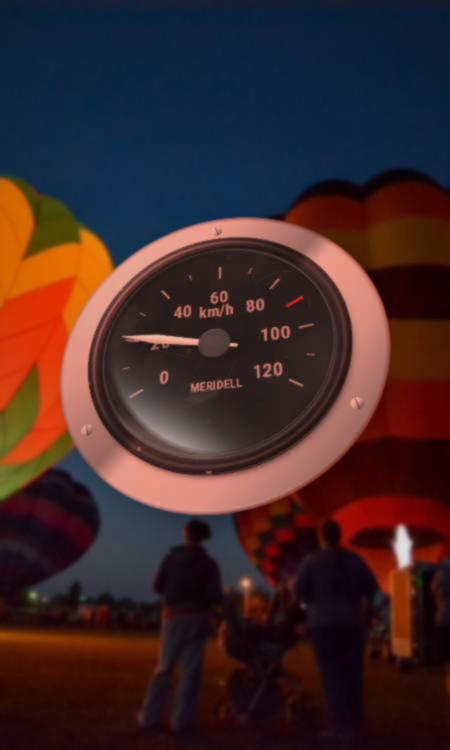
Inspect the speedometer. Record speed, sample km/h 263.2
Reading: km/h 20
